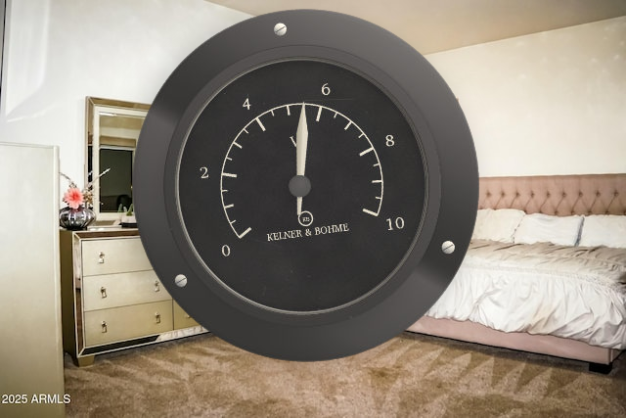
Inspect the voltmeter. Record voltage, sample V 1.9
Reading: V 5.5
